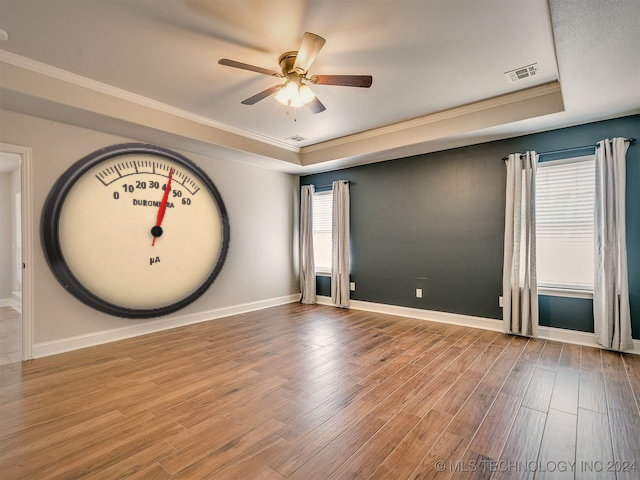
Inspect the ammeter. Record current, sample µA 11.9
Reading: µA 40
